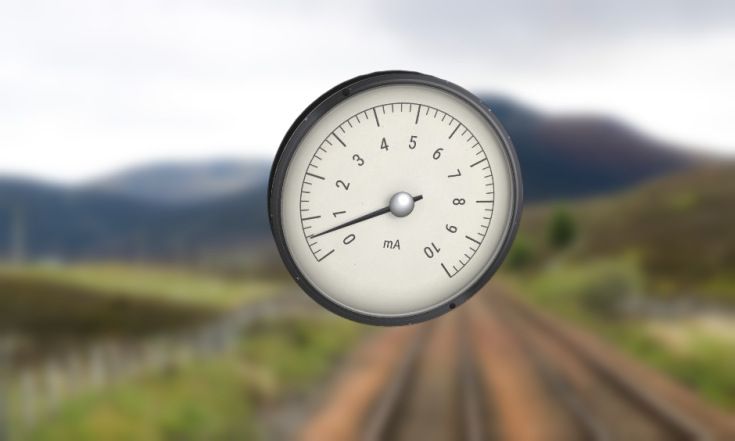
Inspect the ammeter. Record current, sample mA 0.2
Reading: mA 0.6
